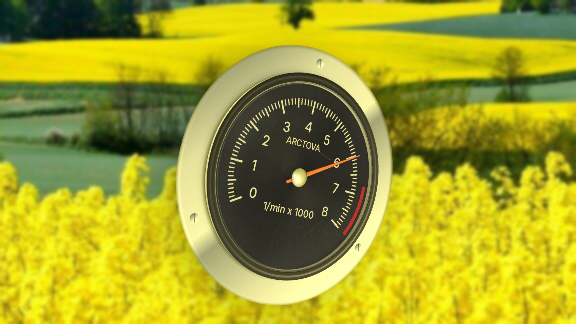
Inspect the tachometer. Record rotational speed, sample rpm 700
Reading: rpm 6000
